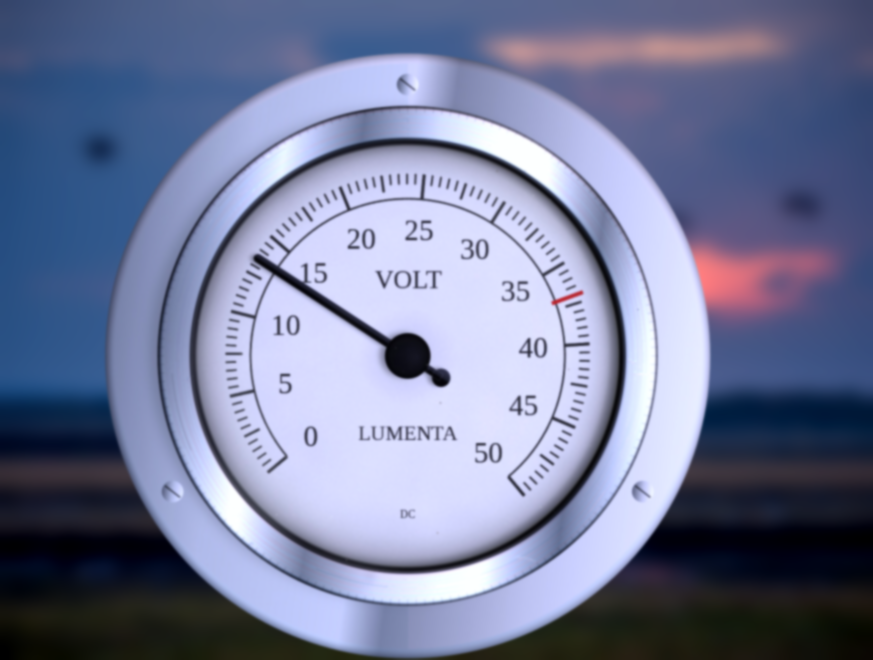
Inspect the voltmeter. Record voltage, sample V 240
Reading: V 13.5
